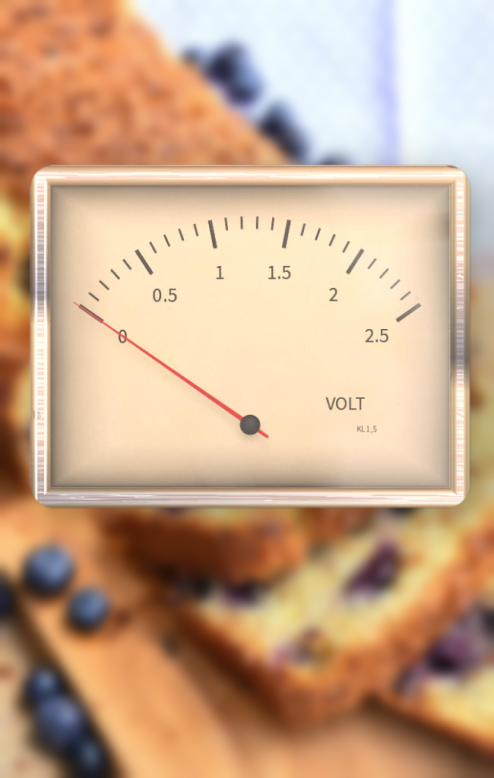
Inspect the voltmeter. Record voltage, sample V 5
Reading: V 0
